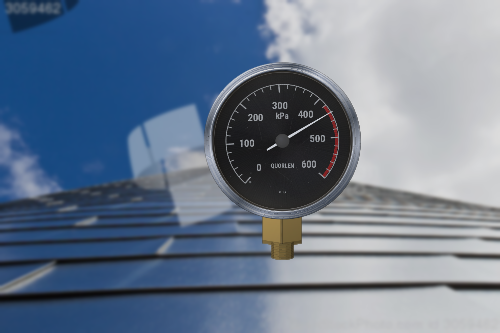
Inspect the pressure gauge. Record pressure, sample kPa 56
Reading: kPa 440
